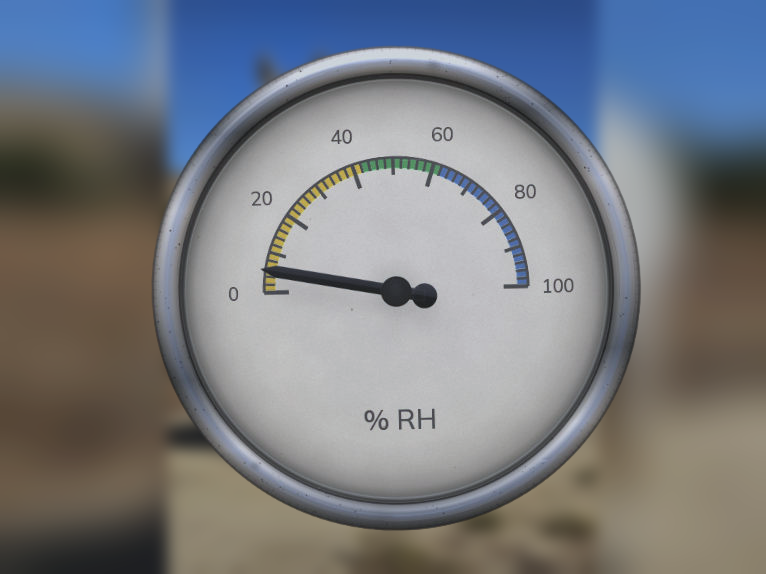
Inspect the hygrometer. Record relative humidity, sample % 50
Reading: % 6
